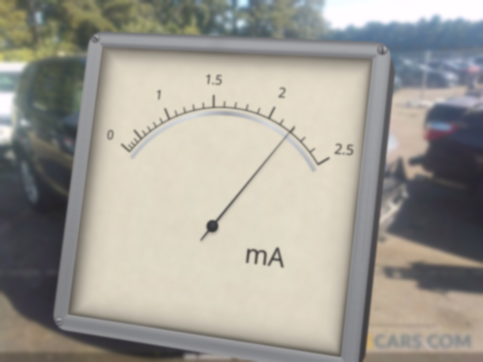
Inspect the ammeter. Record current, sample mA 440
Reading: mA 2.2
